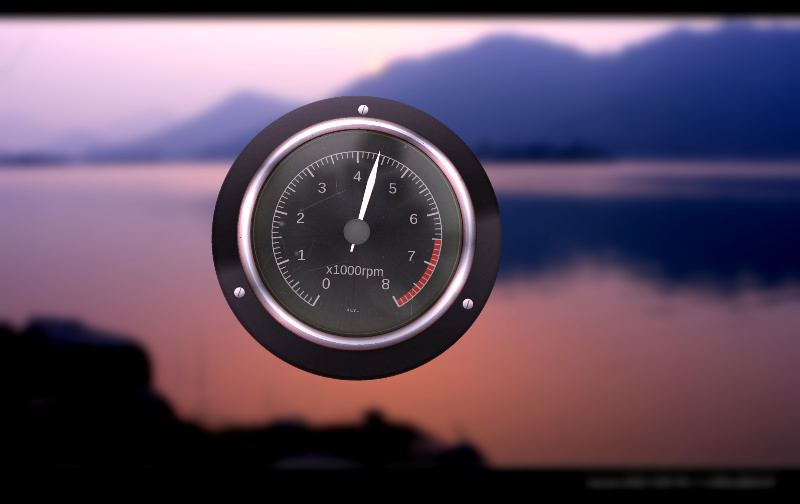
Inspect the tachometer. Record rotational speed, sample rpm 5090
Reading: rpm 4400
